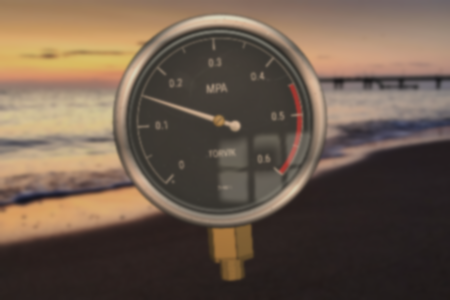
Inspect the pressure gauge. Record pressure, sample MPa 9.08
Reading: MPa 0.15
